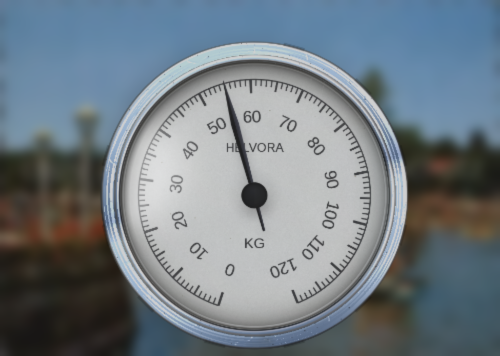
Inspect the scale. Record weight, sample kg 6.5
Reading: kg 55
